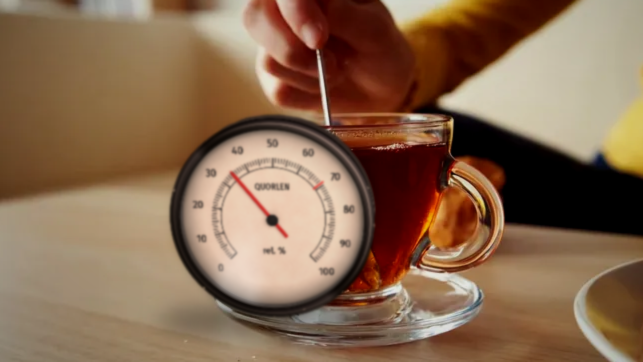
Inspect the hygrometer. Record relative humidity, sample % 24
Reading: % 35
